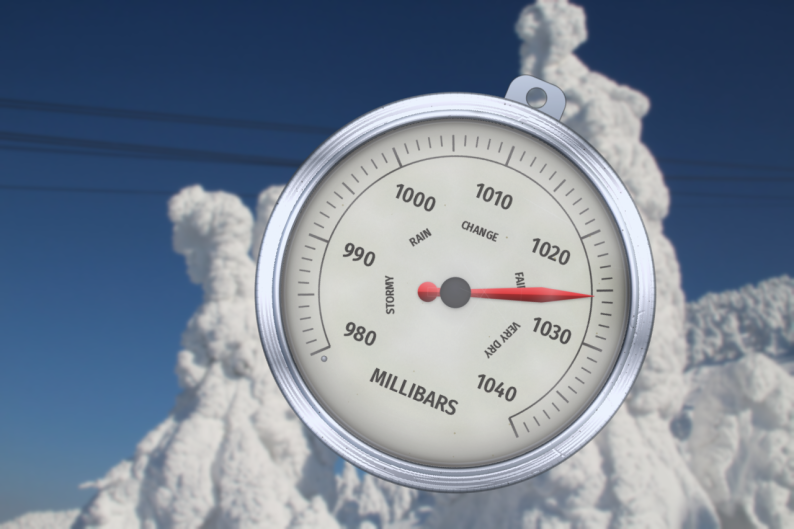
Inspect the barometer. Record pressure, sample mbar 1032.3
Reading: mbar 1025.5
